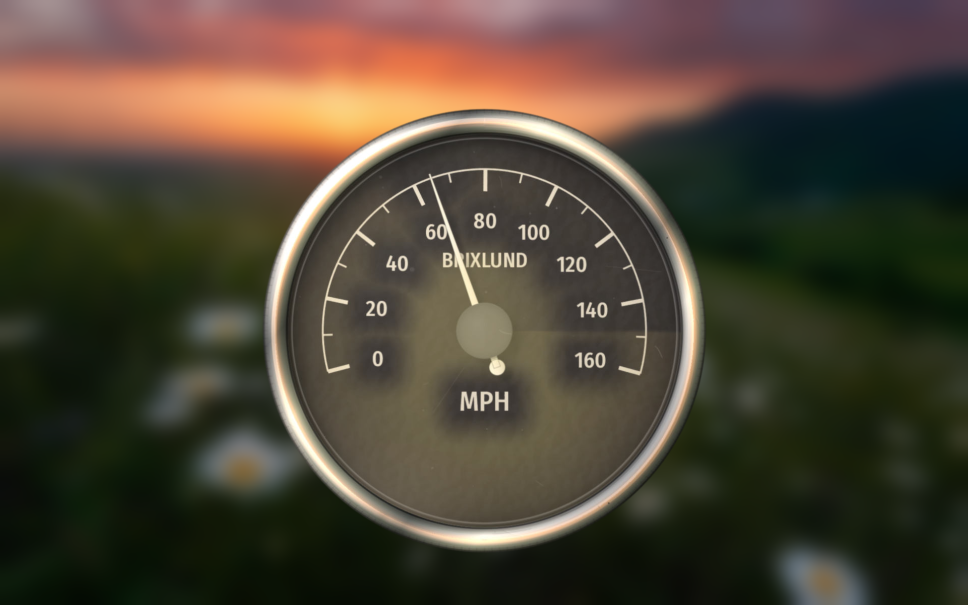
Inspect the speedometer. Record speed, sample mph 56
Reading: mph 65
